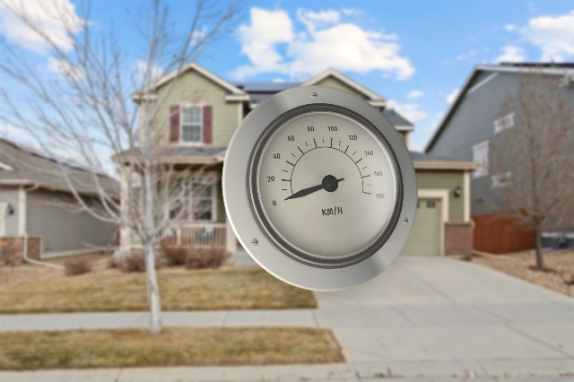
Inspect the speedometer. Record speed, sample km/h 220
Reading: km/h 0
